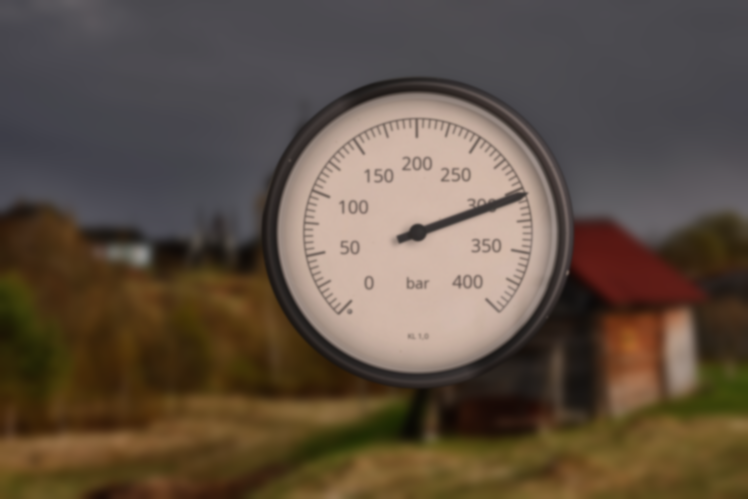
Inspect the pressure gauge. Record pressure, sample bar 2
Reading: bar 305
